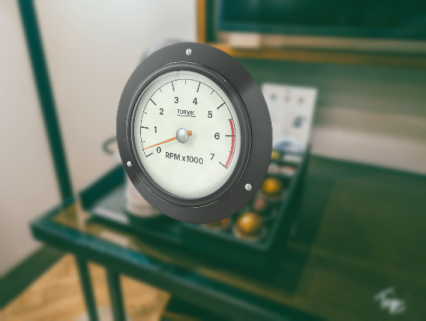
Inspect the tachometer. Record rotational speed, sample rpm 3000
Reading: rpm 250
